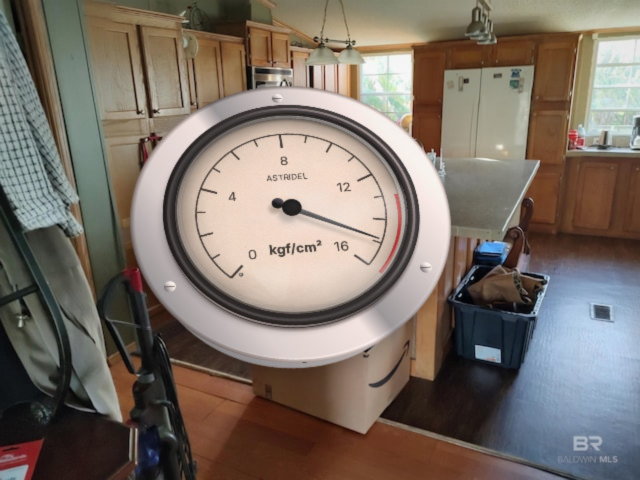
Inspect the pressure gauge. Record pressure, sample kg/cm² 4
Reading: kg/cm² 15
